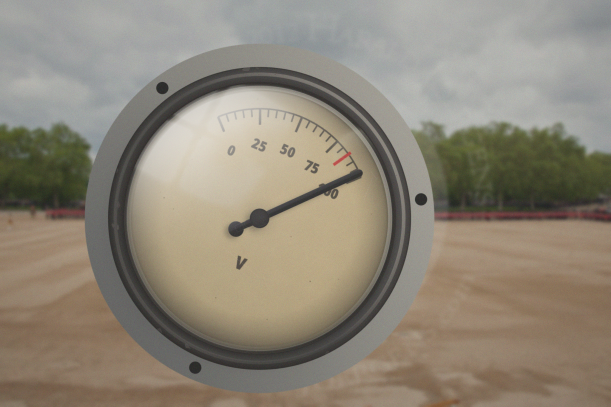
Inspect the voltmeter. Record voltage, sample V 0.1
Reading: V 97.5
